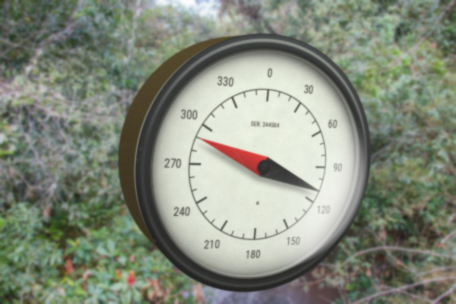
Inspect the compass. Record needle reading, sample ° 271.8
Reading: ° 290
